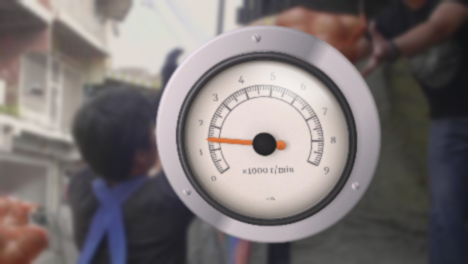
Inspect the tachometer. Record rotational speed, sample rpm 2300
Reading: rpm 1500
